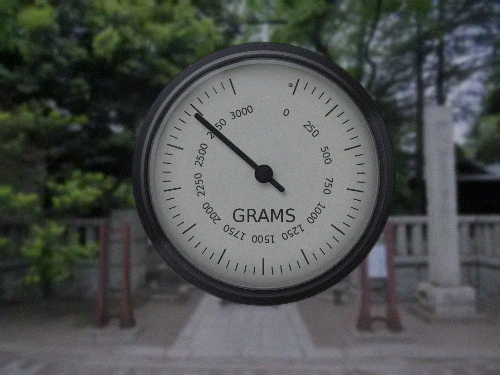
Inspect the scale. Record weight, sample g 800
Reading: g 2725
